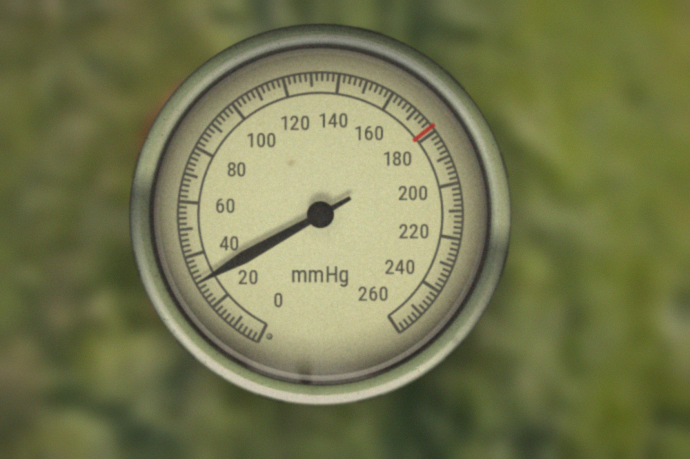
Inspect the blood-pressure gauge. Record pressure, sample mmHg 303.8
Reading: mmHg 30
